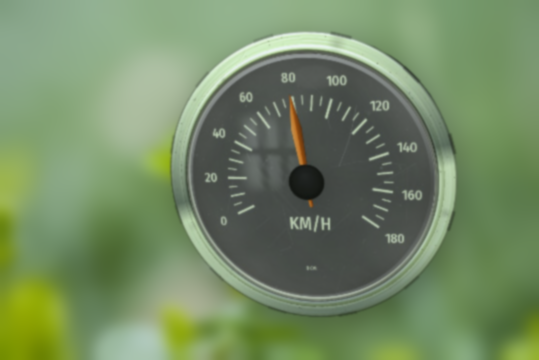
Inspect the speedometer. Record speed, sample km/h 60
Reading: km/h 80
